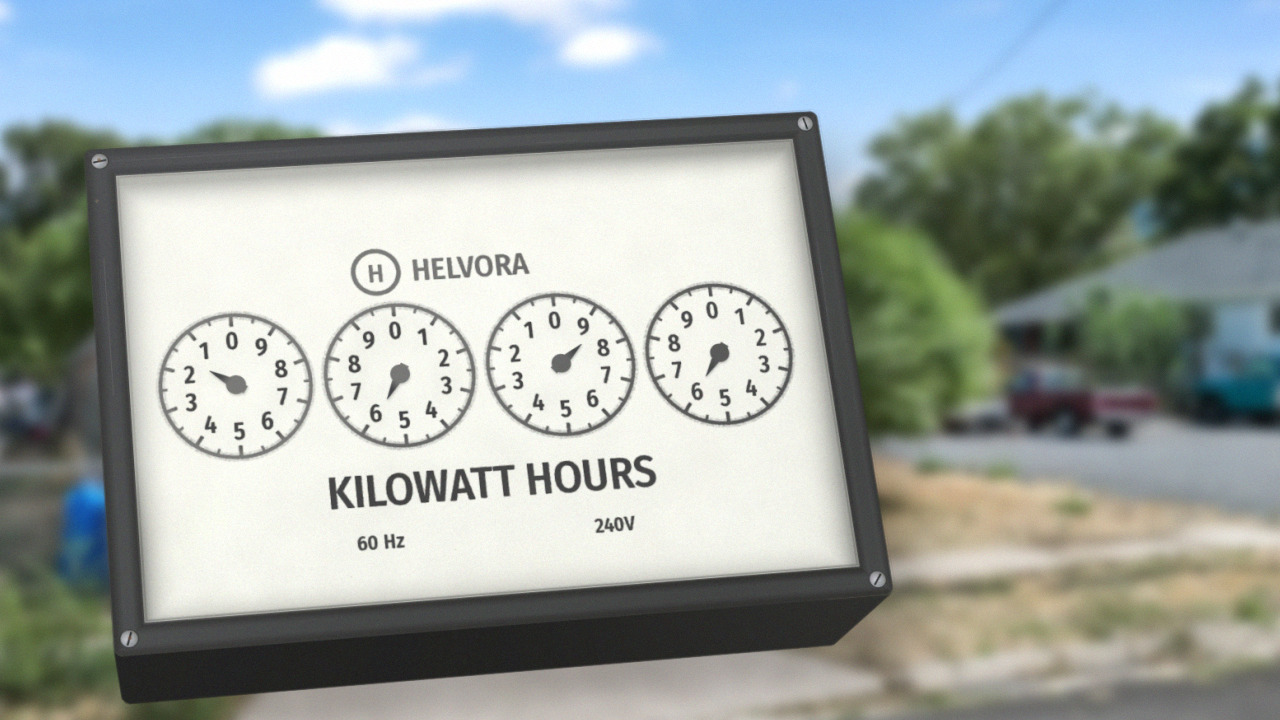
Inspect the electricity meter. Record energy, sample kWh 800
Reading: kWh 1586
